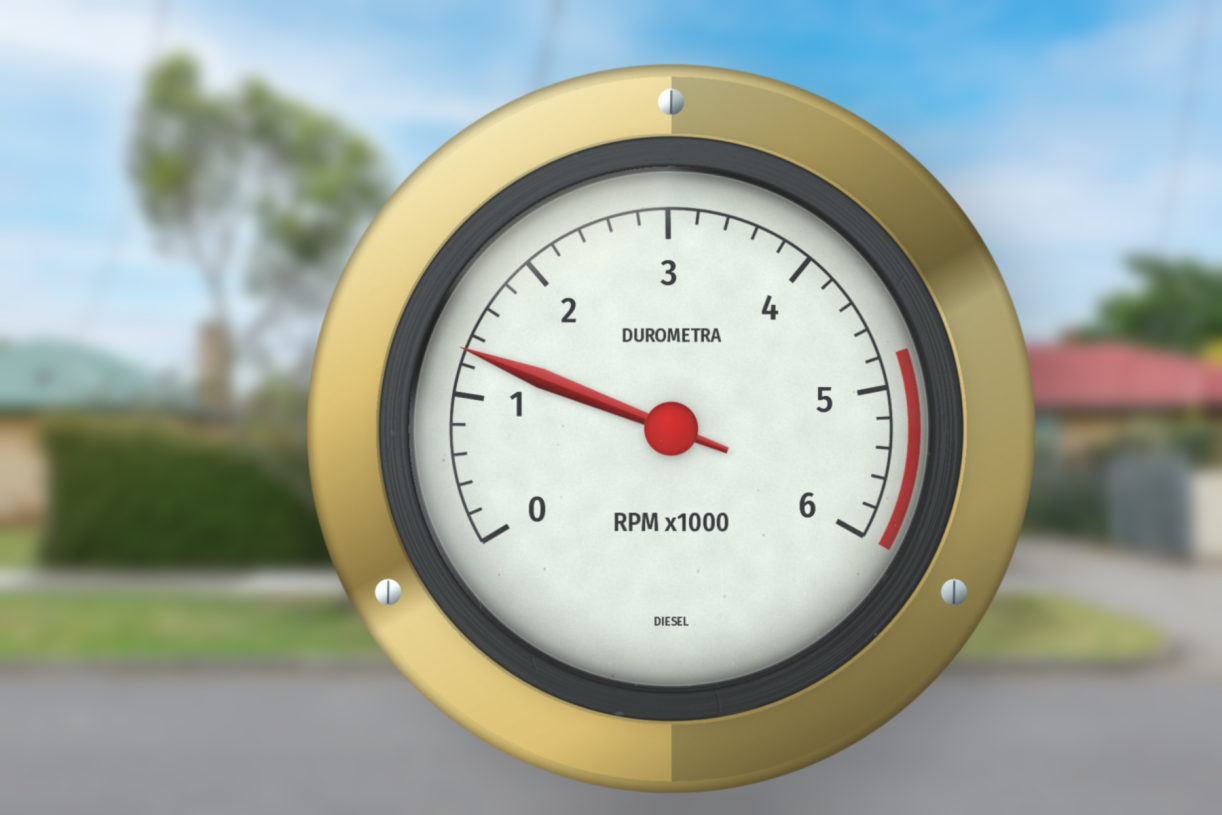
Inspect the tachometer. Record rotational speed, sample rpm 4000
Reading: rpm 1300
